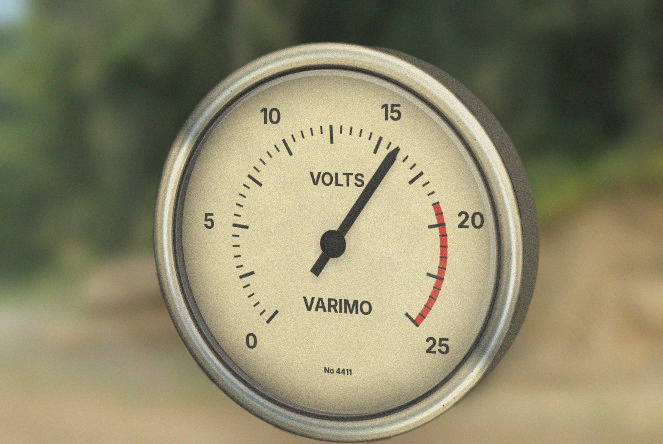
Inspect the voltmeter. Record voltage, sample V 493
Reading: V 16
